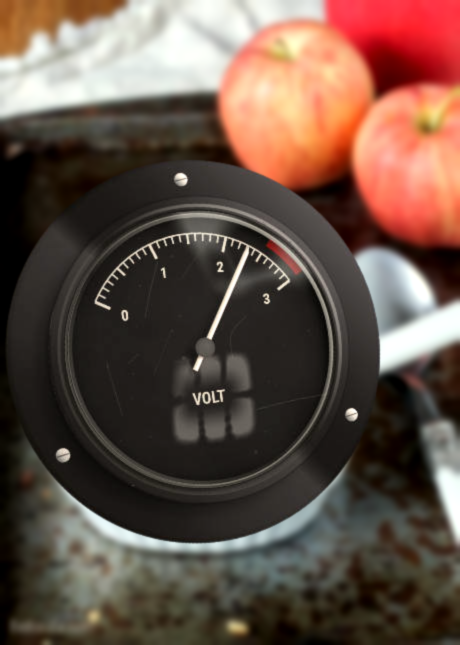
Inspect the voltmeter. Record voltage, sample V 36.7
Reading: V 2.3
